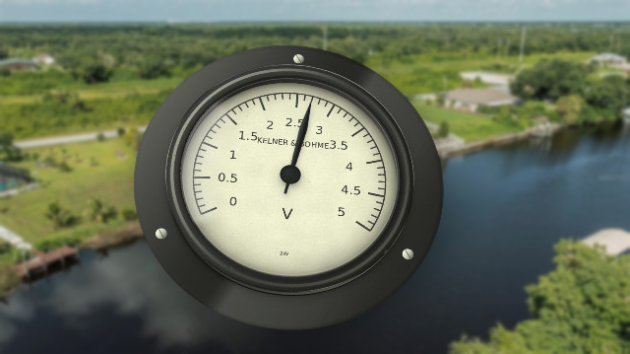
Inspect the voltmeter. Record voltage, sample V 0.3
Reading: V 2.7
